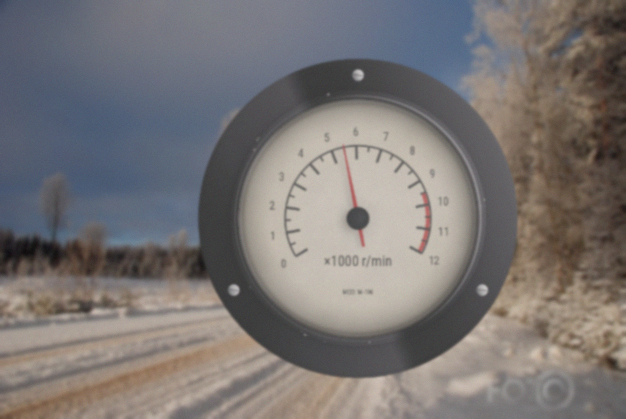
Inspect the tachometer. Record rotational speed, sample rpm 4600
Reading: rpm 5500
